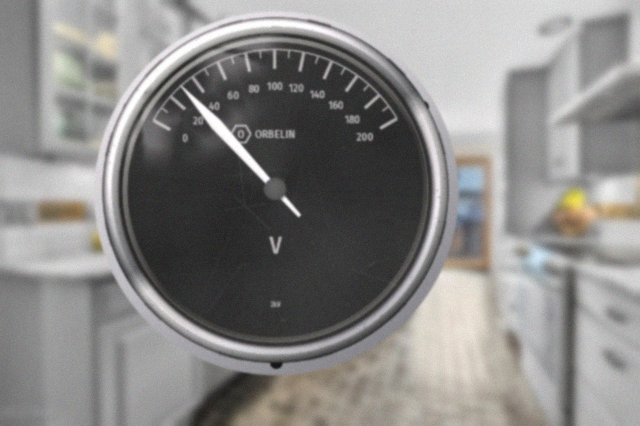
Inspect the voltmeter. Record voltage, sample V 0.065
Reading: V 30
